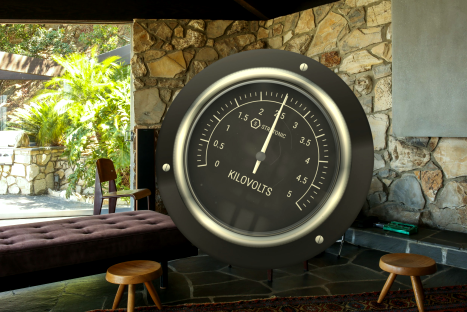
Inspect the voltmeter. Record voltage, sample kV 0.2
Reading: kV 2.5
